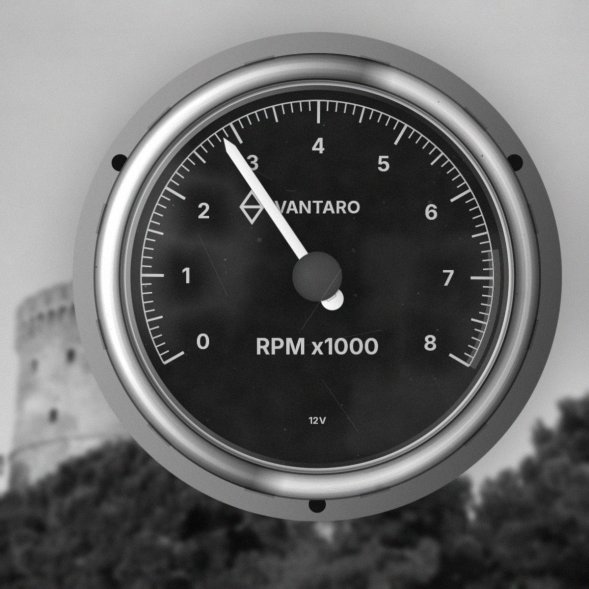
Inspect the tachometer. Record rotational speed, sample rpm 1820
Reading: rpm 2850
